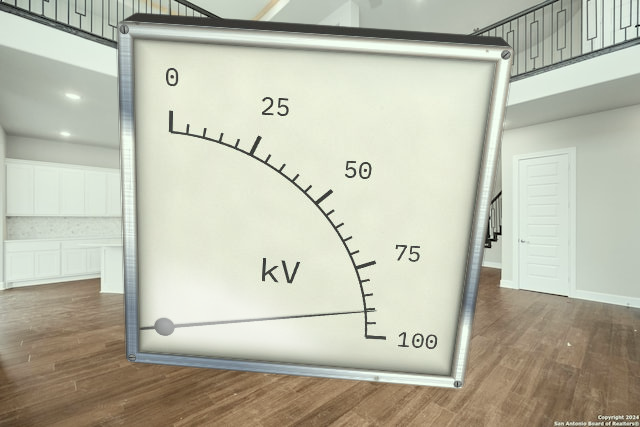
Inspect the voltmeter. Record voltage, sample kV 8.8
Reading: kV 90
